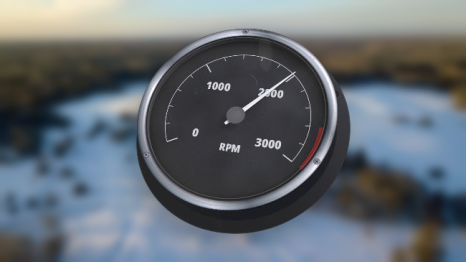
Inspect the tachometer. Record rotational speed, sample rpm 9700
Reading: rpm 2000
